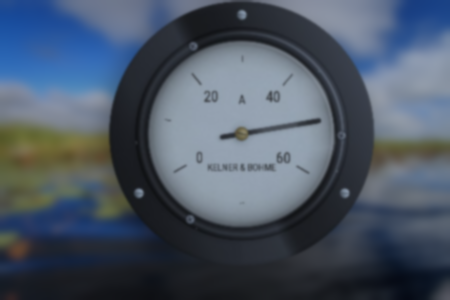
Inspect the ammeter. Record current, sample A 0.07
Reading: A 50
